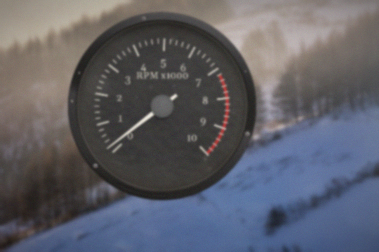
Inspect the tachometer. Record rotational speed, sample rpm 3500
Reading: rpm 200
